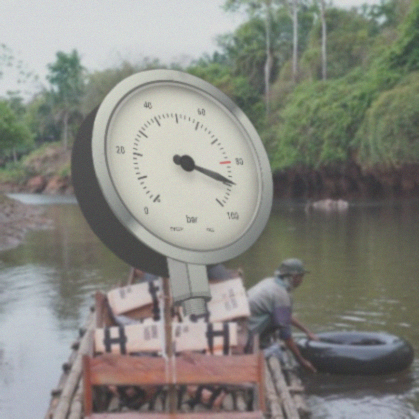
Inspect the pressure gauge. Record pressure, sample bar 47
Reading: bar 90
